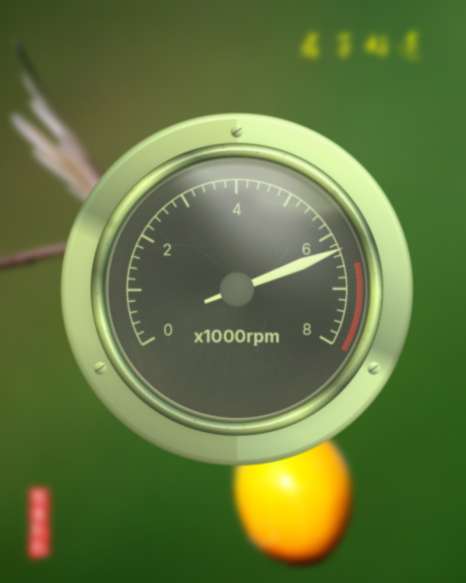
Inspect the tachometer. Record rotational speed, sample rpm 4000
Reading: rpm 6300
